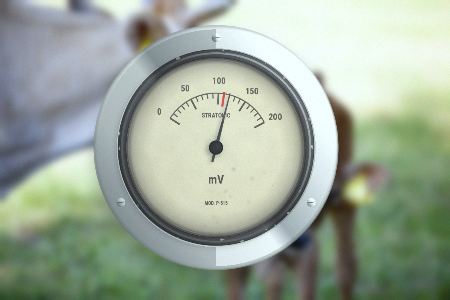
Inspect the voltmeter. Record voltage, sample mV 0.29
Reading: mV 120
